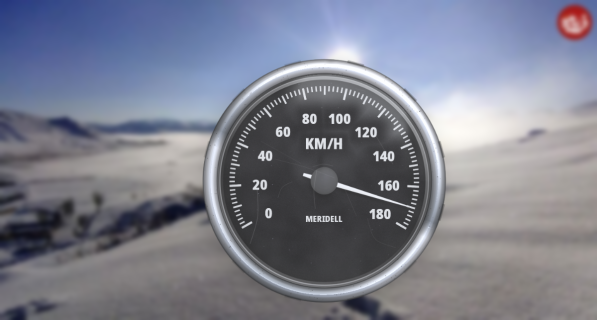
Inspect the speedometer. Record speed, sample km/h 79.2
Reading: km/h 170
